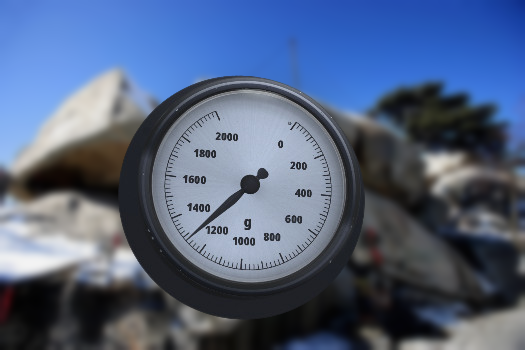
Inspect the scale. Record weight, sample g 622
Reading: g 1280
